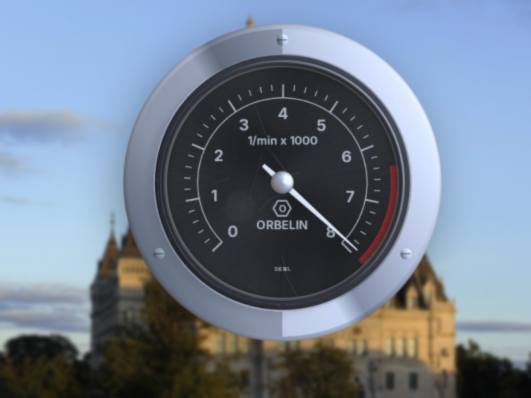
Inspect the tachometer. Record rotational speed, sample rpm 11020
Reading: rpm 7900
